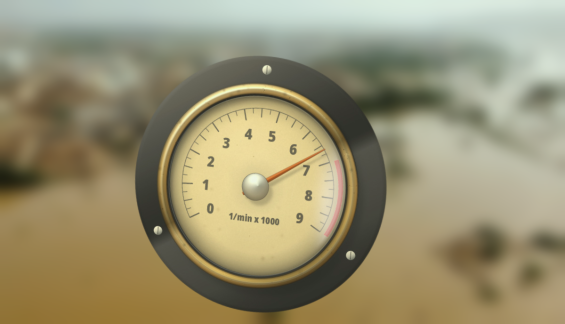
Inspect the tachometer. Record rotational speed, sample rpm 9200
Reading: rpm 6625
